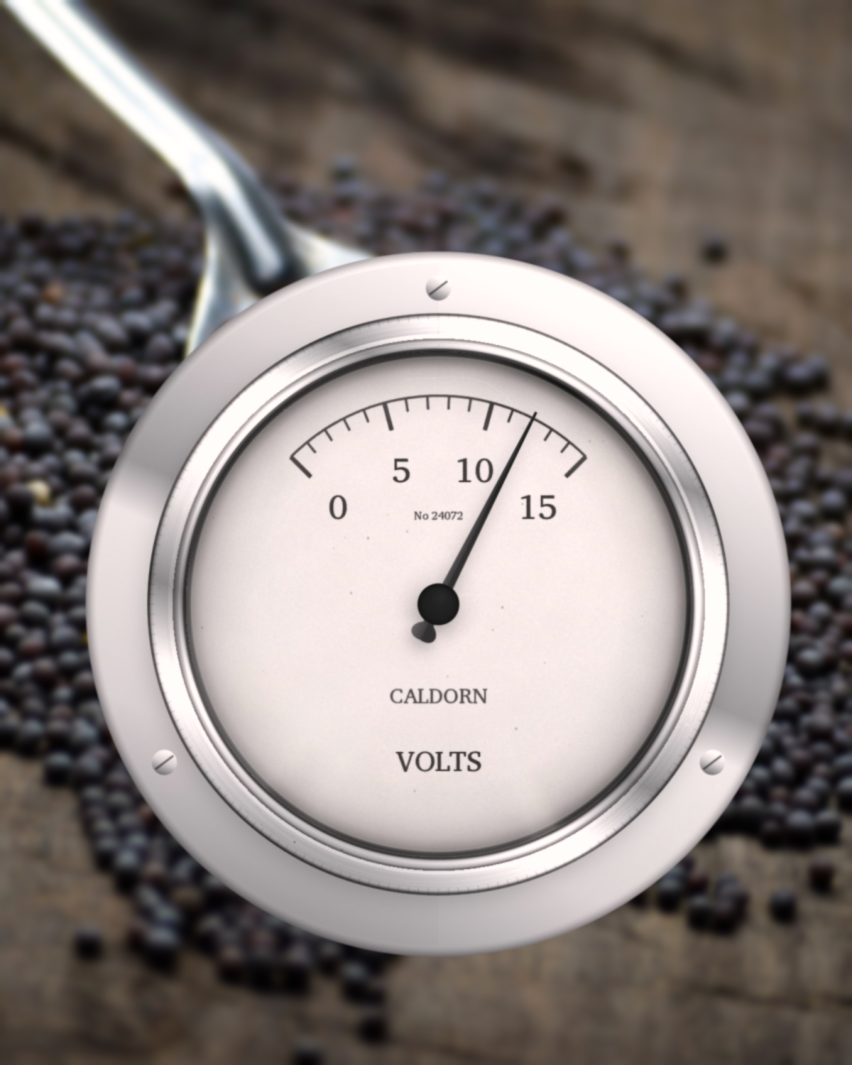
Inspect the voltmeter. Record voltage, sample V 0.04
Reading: V 12
